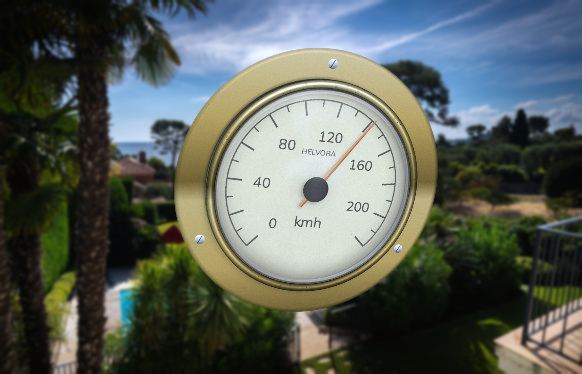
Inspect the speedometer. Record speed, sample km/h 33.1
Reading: km/h 140
